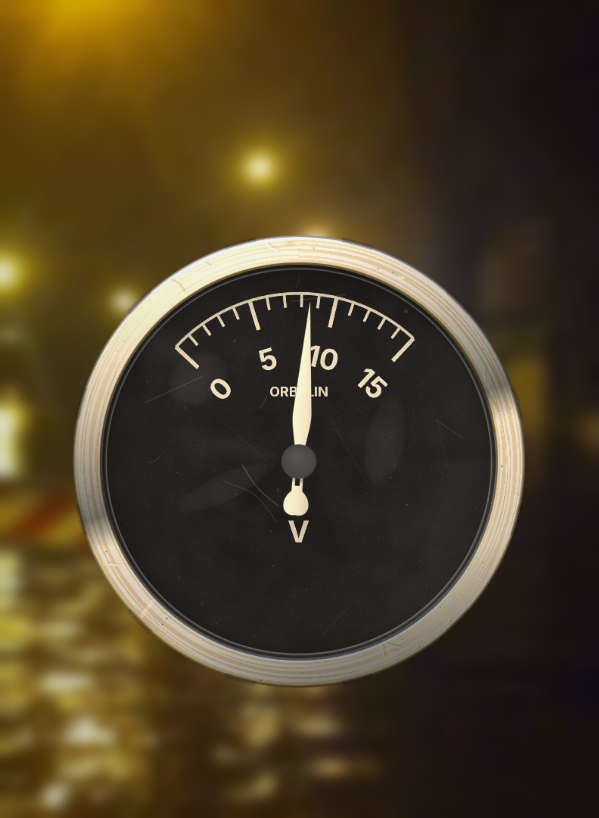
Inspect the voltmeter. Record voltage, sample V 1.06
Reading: V 8.5
